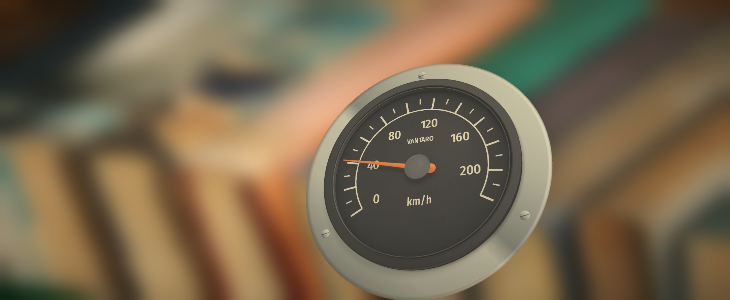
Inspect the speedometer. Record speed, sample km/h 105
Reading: km/h 40
